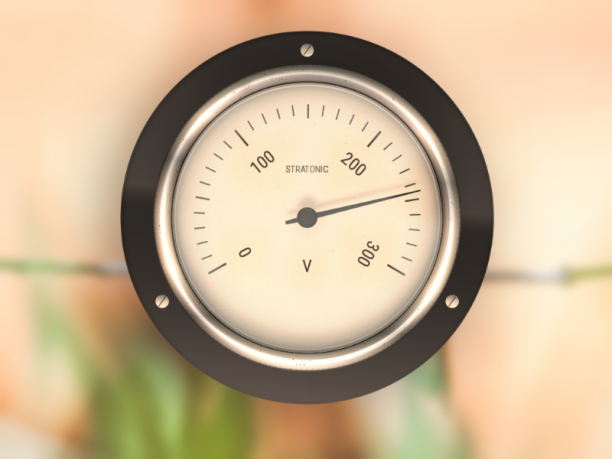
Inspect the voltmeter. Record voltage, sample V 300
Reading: V 245
